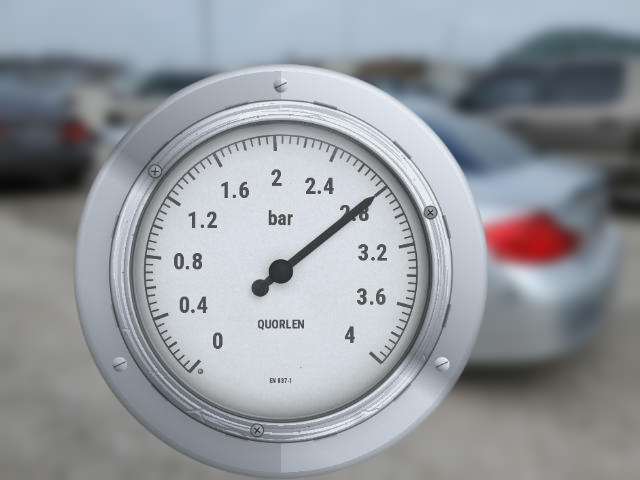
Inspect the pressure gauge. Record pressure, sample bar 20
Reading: bar 2.8
